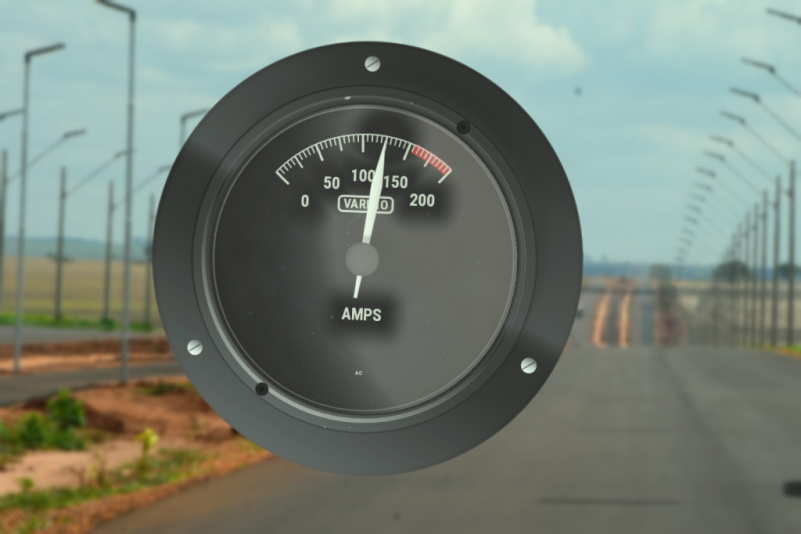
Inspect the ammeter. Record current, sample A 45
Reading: A 125
